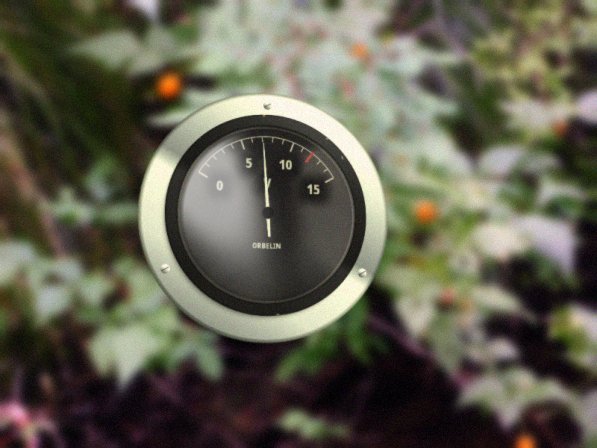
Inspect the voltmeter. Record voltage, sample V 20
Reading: V 7
